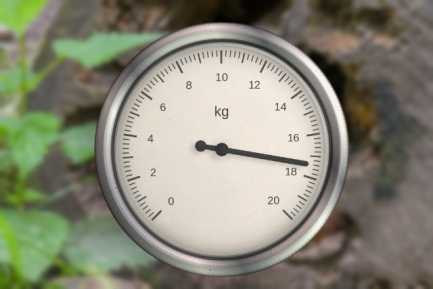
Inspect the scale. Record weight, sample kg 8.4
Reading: kg 17.4
